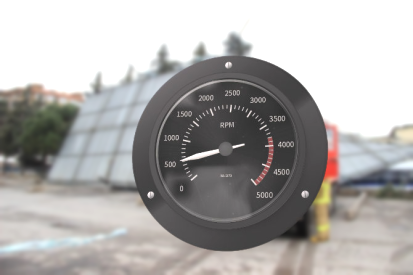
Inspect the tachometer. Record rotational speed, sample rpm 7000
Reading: rpm 500
